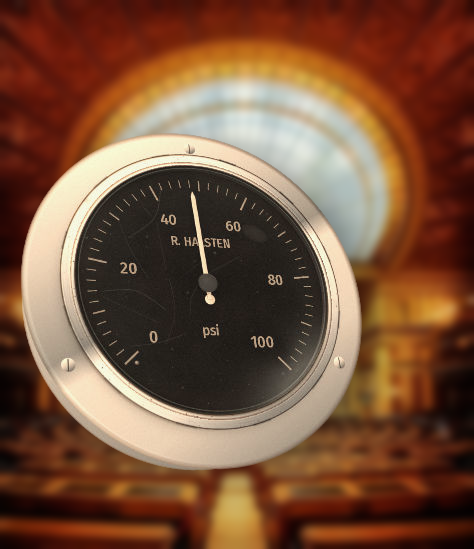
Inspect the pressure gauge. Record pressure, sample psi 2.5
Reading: psi 48
